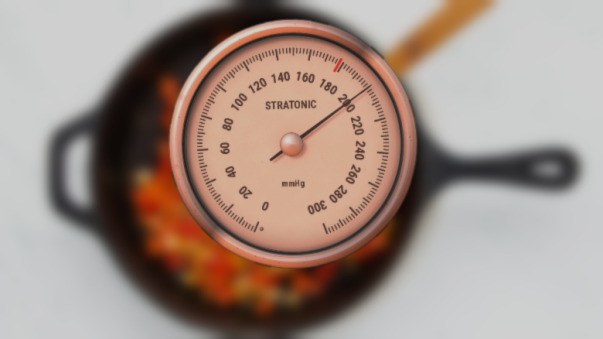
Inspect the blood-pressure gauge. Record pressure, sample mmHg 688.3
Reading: mmHg 200
